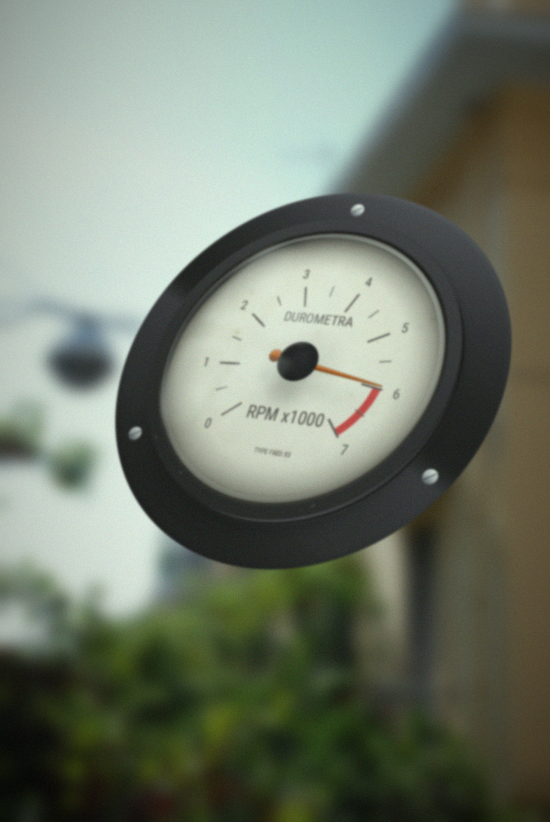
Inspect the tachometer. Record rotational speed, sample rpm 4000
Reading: rpm 6000
